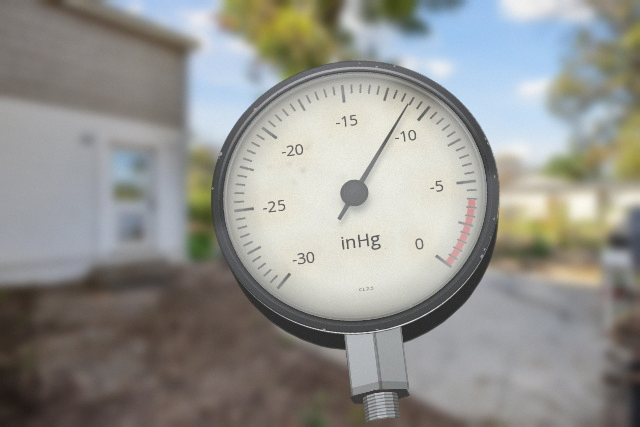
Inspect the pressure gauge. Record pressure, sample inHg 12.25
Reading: inHg -11
